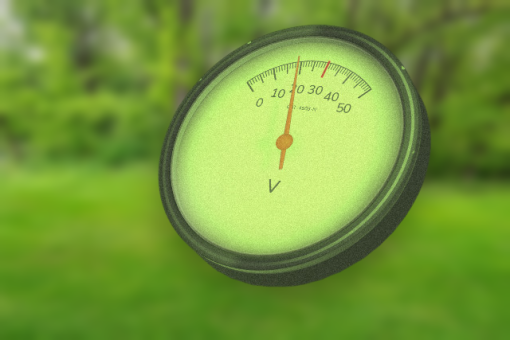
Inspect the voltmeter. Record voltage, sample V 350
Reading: V 20
